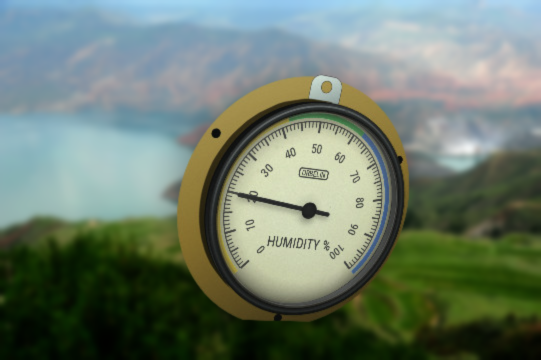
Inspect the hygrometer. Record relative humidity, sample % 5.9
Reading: % 20
